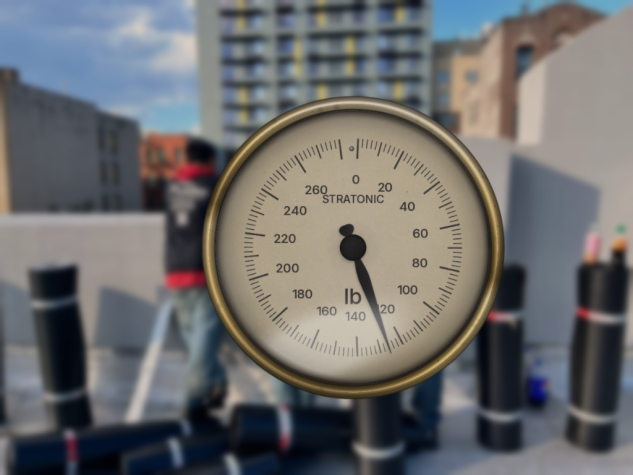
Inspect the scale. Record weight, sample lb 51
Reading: lb 126
